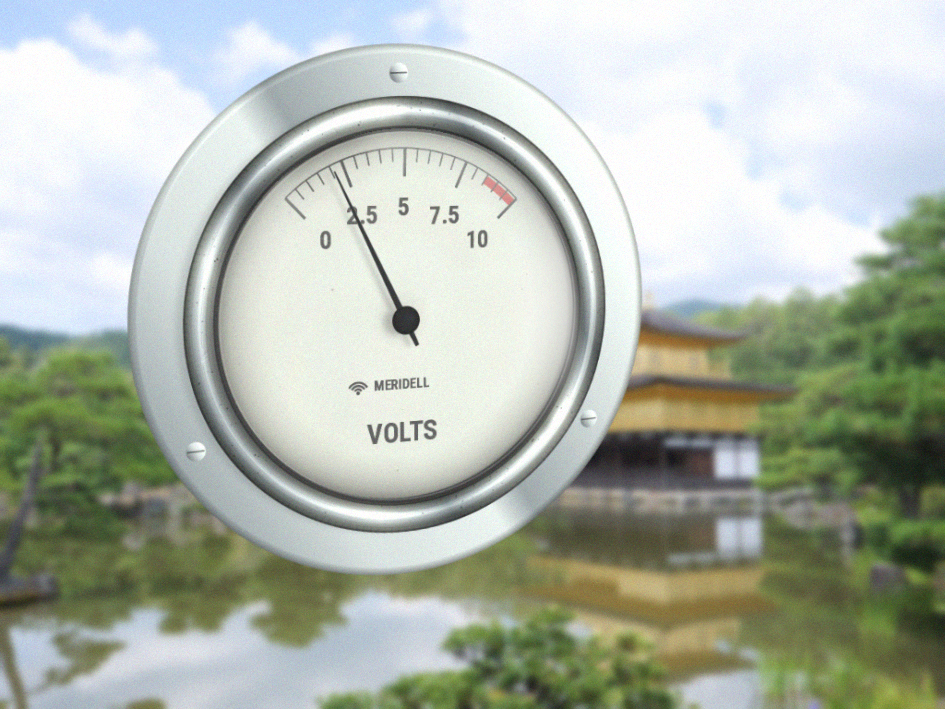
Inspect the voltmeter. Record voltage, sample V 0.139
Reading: V 2
